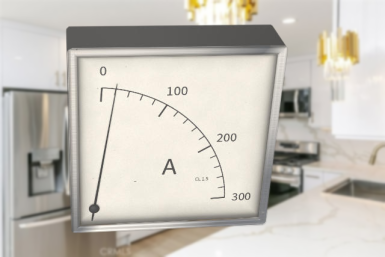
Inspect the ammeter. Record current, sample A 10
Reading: A 20
